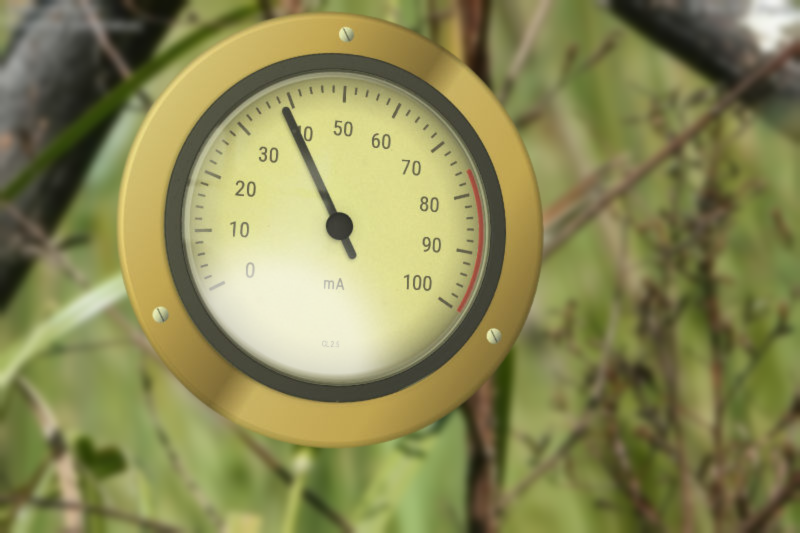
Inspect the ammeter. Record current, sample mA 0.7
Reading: mA 38
